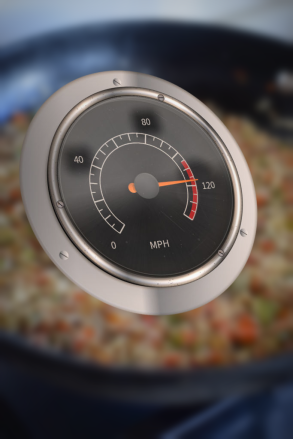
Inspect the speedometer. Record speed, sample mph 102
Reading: mph 117.5
